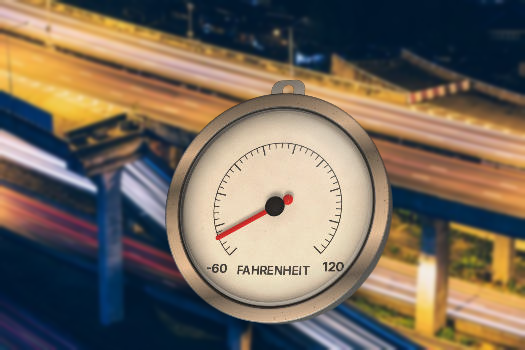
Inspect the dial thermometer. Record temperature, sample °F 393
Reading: °F -48
